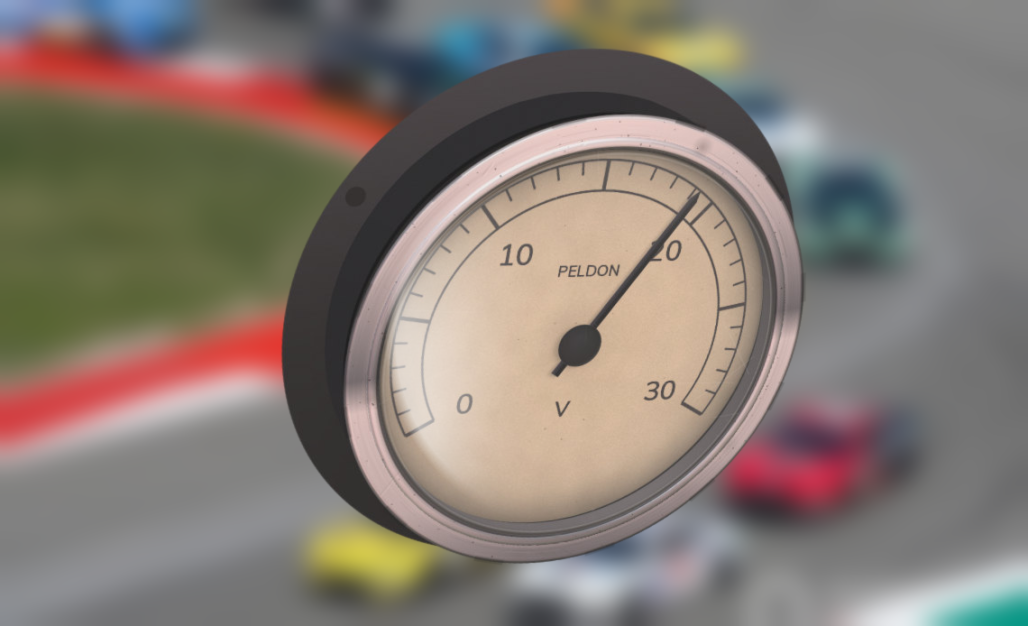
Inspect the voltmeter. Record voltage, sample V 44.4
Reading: V 19
